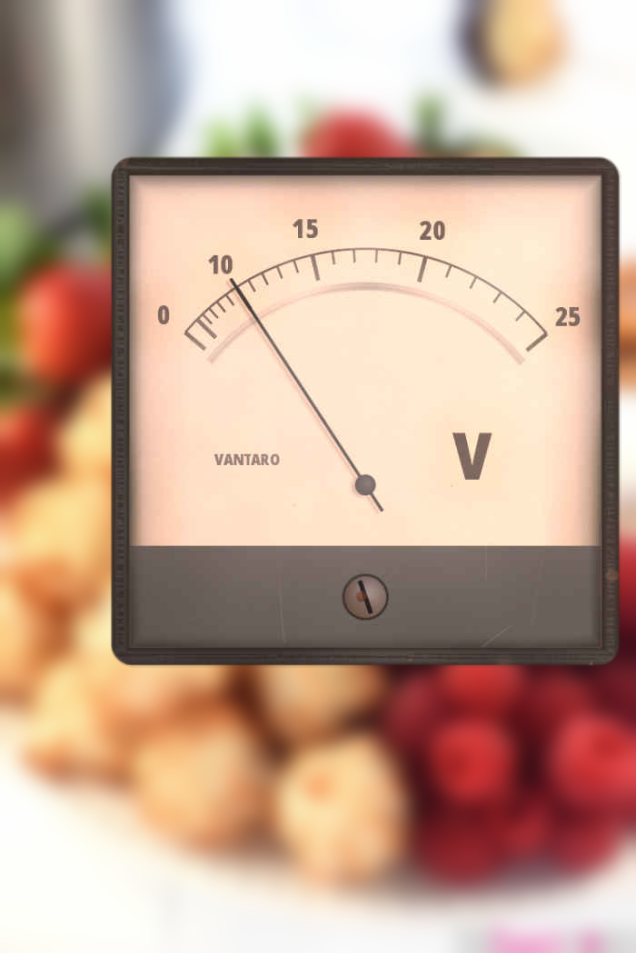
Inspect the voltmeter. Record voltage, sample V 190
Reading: V 10
